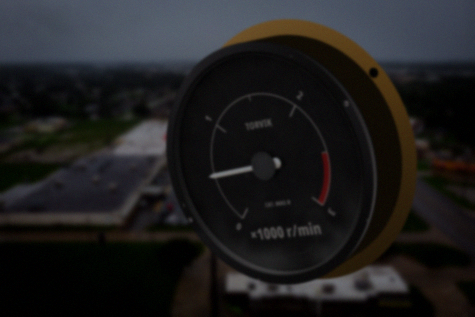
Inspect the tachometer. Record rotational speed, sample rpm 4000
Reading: rpm 500
